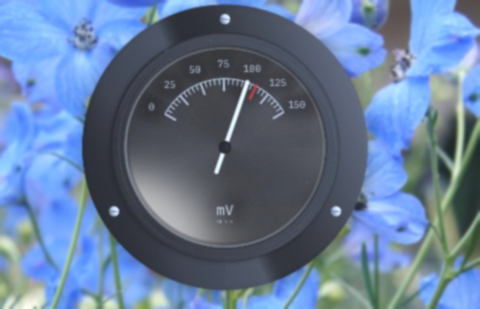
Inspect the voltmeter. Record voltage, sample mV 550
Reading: mV 100
